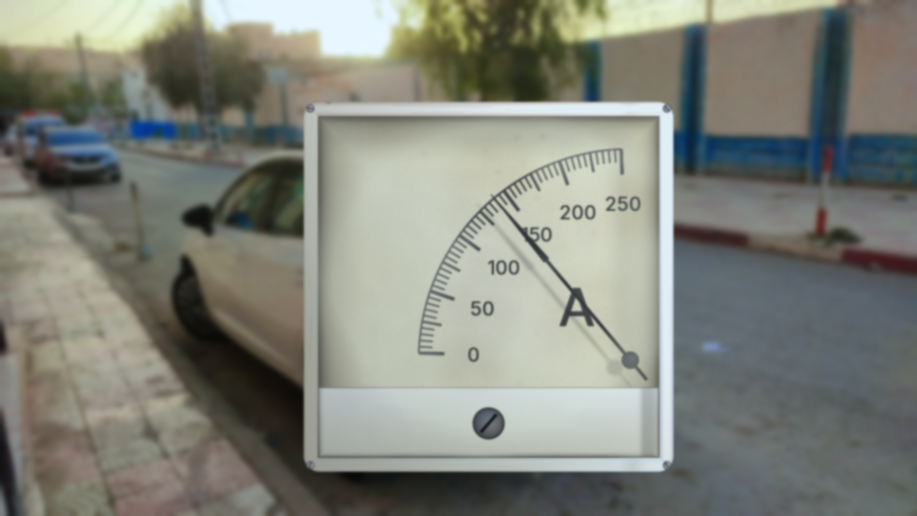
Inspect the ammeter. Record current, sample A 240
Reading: A 140
